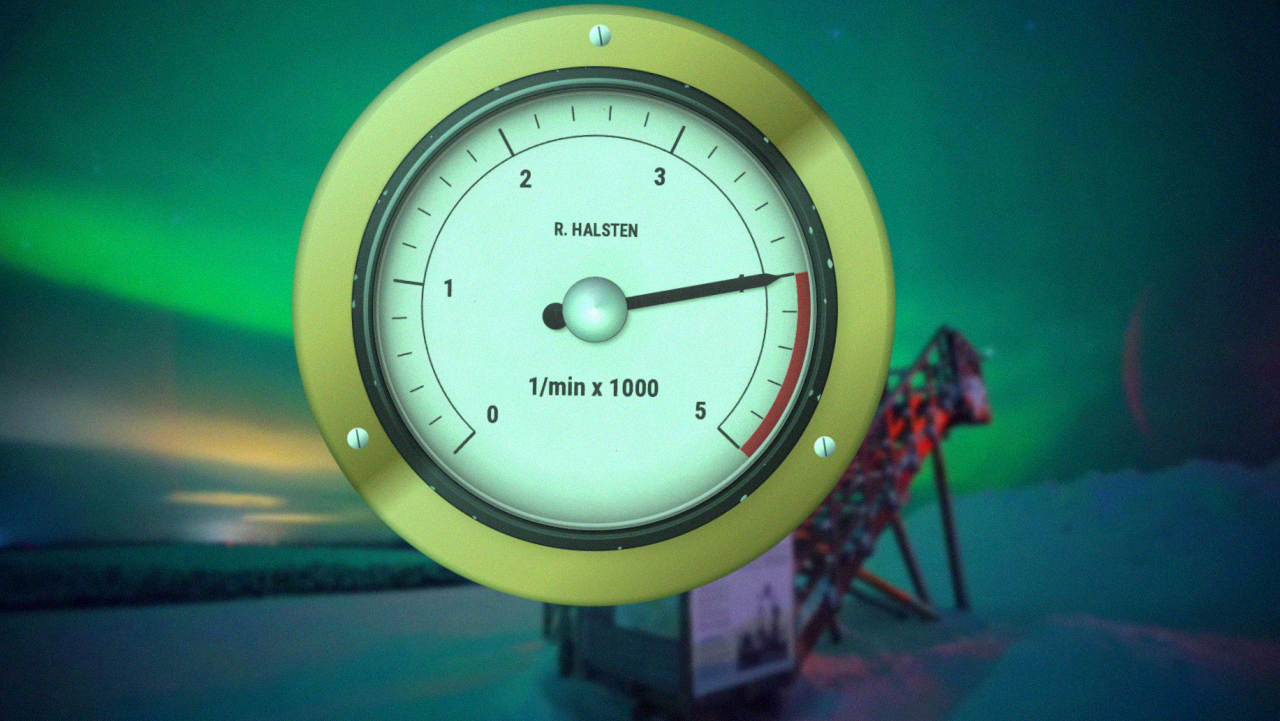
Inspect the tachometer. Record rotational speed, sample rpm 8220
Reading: rpm 4000
